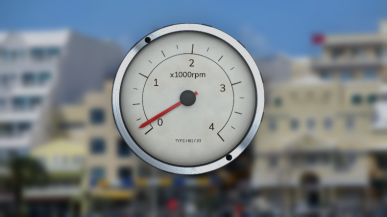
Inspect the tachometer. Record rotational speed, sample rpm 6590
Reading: rpm 125
